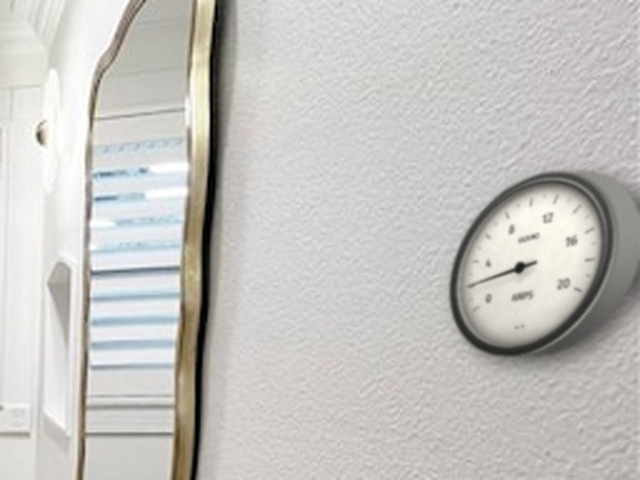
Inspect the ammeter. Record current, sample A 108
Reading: A 2
